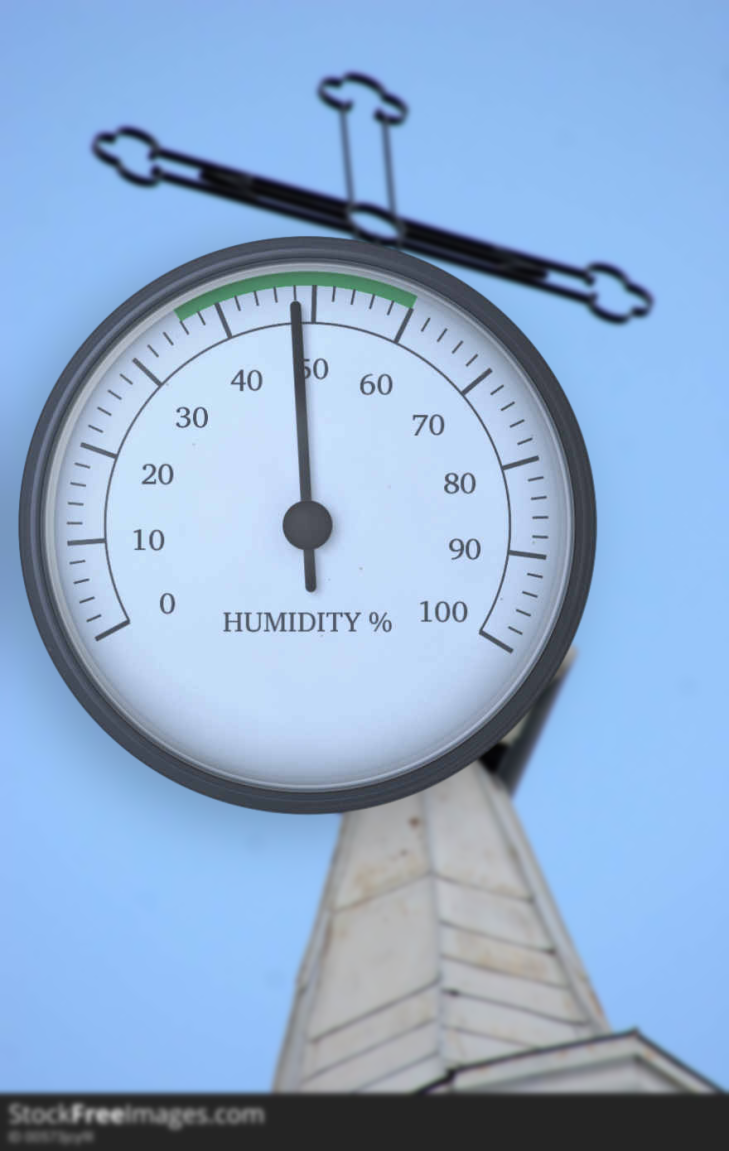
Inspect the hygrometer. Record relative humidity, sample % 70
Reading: % 48
